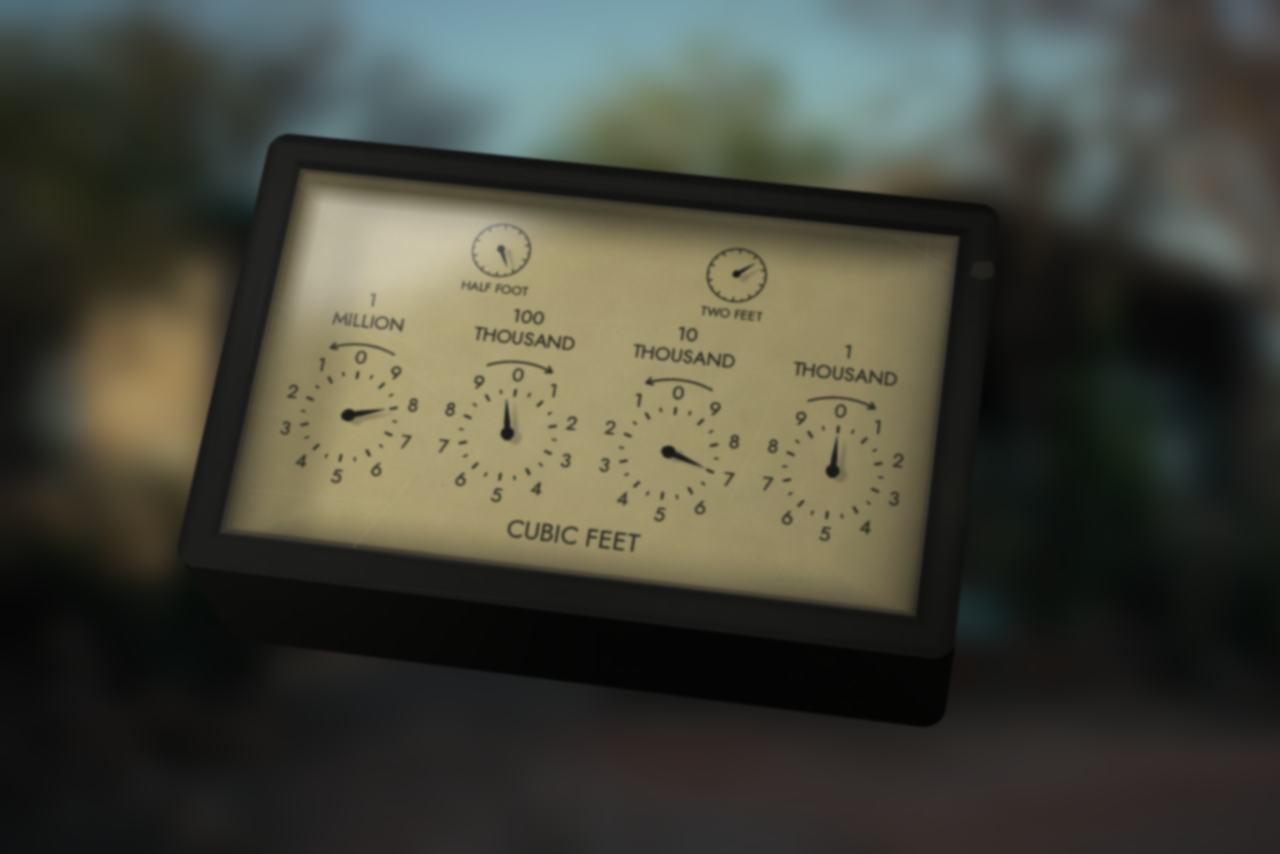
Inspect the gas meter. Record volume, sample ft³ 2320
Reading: ft³ 797000
